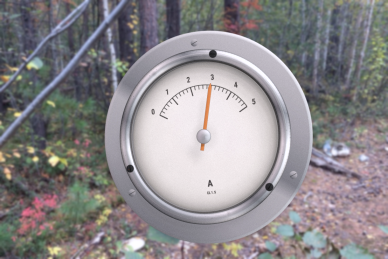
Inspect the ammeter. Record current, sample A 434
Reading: A 3
